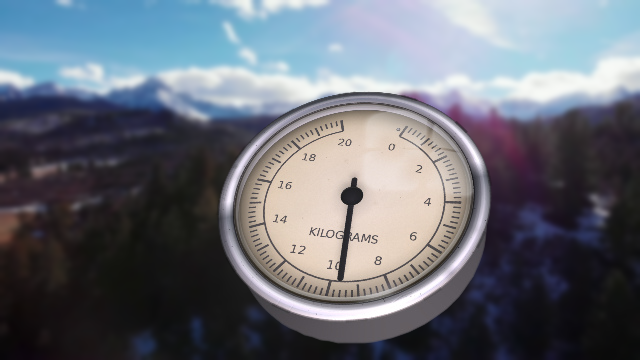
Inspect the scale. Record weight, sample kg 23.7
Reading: kg 9.6
